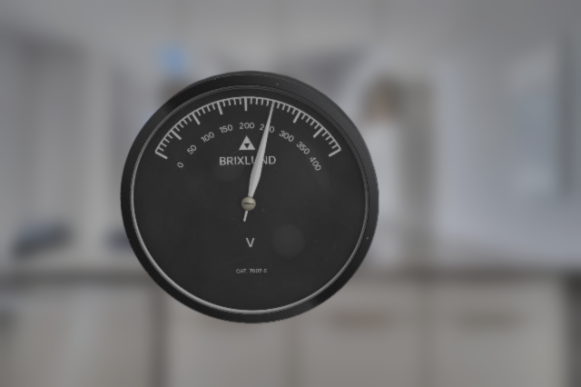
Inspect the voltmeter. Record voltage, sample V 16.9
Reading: V 250
